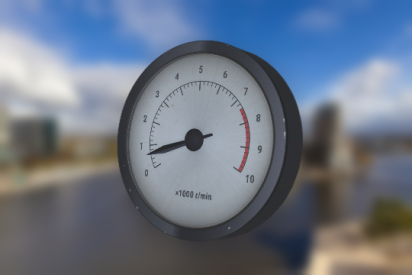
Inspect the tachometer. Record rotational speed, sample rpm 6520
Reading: rpm 600
